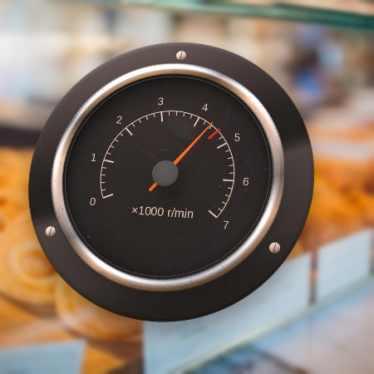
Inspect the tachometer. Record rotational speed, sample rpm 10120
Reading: rpm 4400
